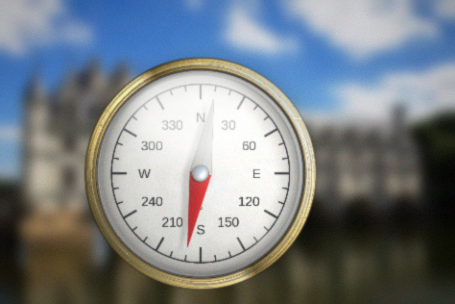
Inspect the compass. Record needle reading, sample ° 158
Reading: ° 190
